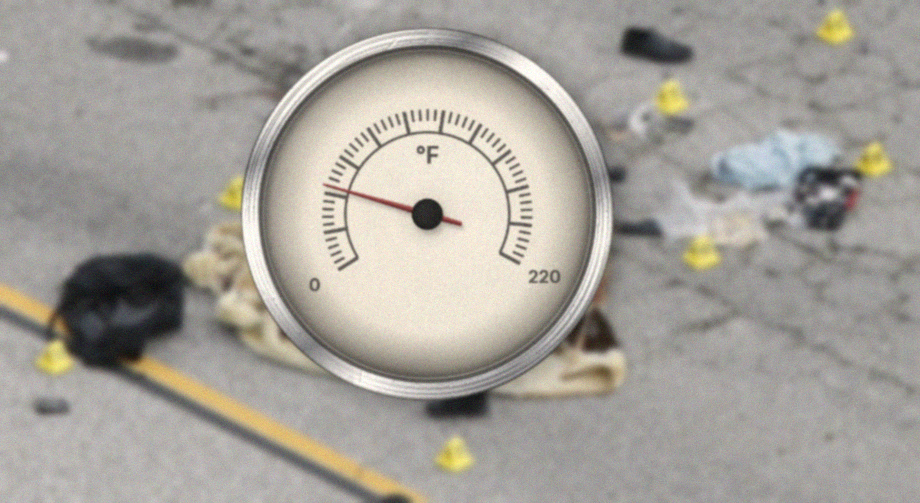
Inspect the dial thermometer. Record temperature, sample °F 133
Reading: °F 44
